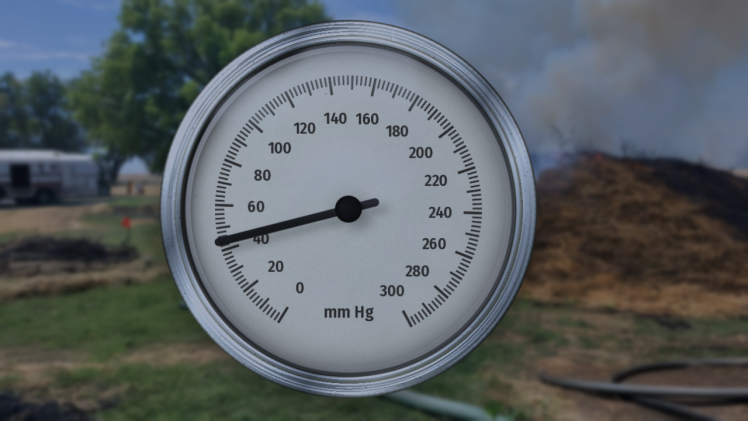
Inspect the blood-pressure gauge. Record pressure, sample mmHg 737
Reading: mmHg 44
